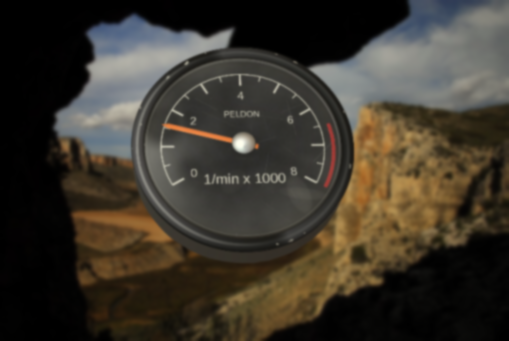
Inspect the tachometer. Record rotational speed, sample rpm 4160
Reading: rpm 1500
